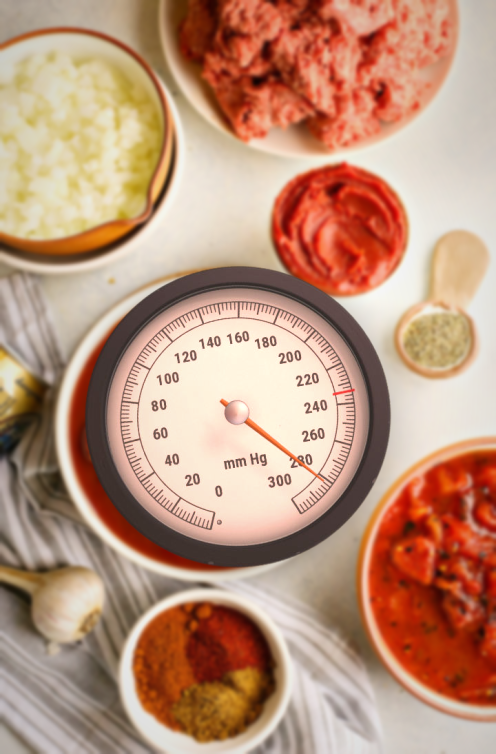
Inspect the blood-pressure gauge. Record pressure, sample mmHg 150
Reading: mmHg 282
